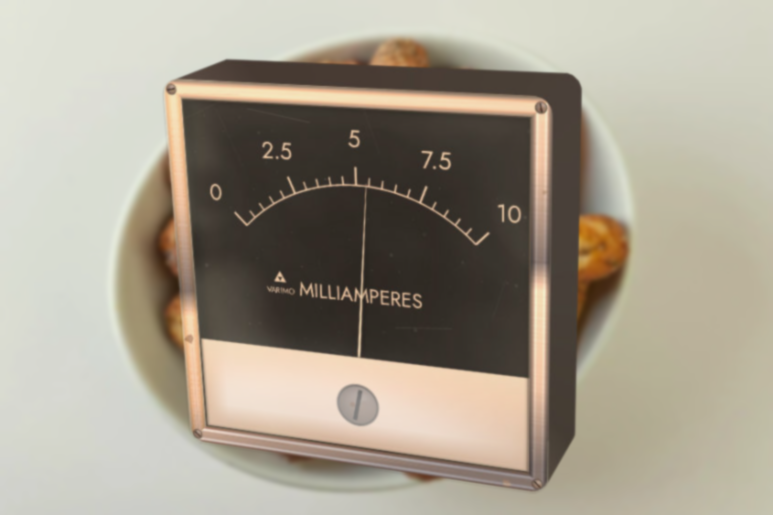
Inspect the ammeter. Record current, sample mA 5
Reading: mA 5.5
